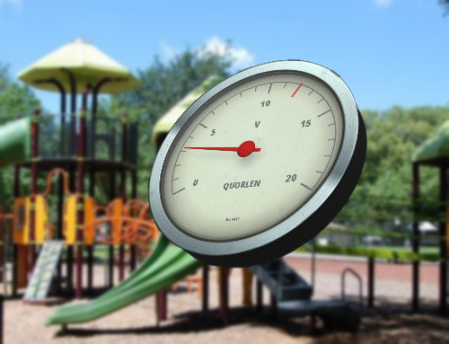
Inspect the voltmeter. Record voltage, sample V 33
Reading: V 3
